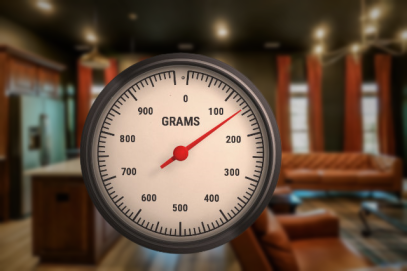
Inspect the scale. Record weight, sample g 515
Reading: g 140
